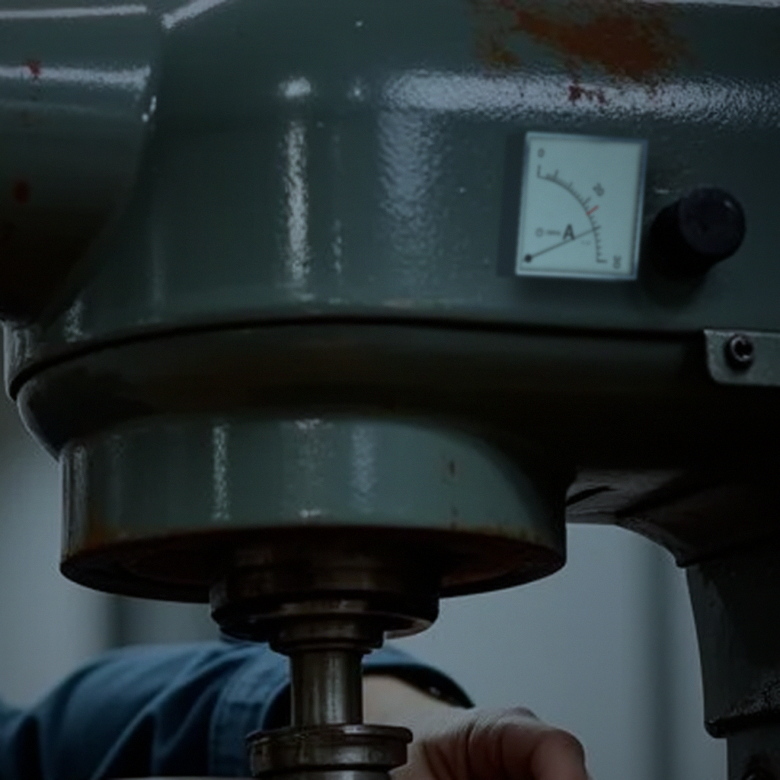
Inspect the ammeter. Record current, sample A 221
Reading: A 25
